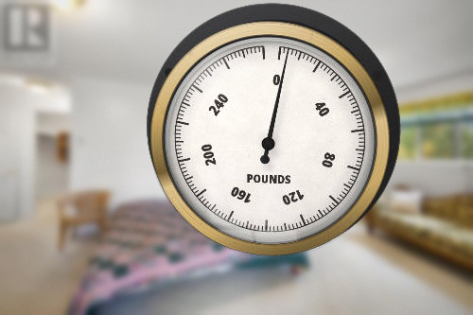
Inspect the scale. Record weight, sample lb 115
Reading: lb 4
